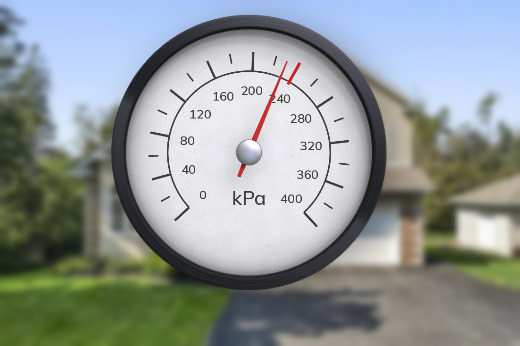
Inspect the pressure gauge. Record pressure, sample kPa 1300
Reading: kPa 230
